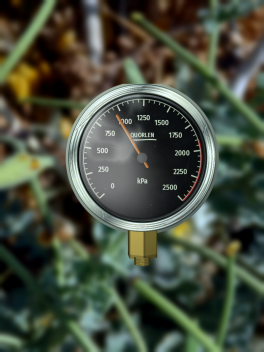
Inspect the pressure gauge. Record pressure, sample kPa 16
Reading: kPa 950
